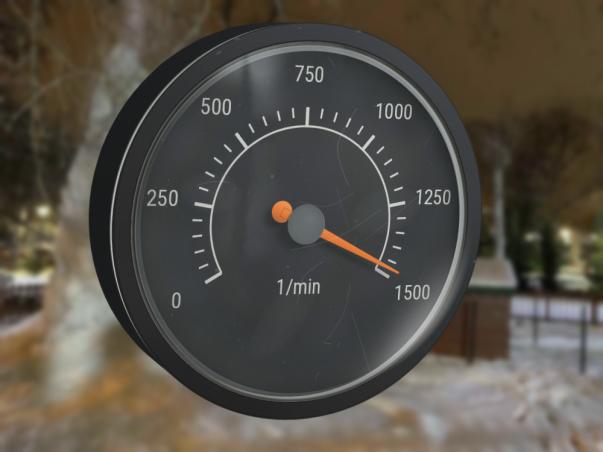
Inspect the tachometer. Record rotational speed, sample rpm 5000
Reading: rpm 1475
